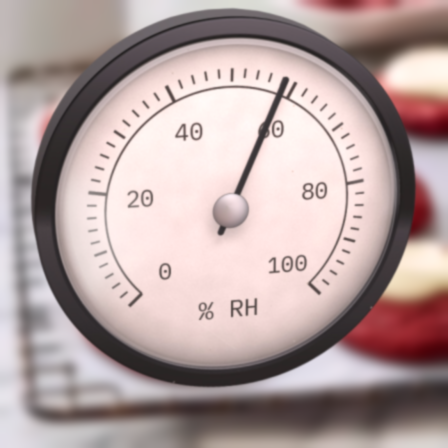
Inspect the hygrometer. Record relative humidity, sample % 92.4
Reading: % 58
